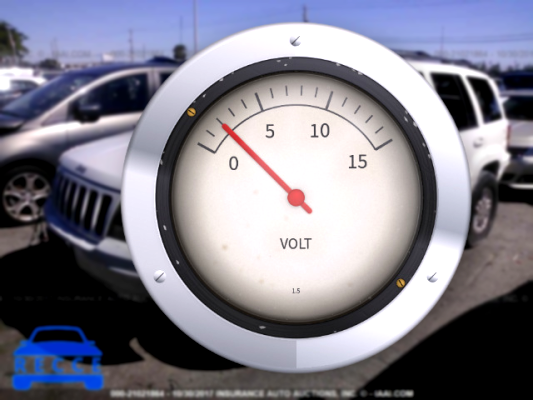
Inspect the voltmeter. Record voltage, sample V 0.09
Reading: V 2
